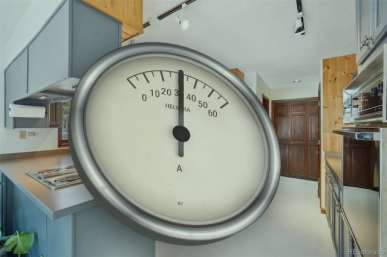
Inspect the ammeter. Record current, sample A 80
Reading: A 30
